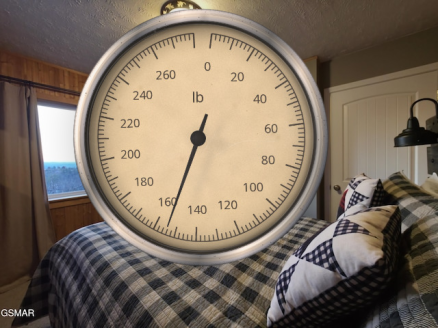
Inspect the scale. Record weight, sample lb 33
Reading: lb 154
